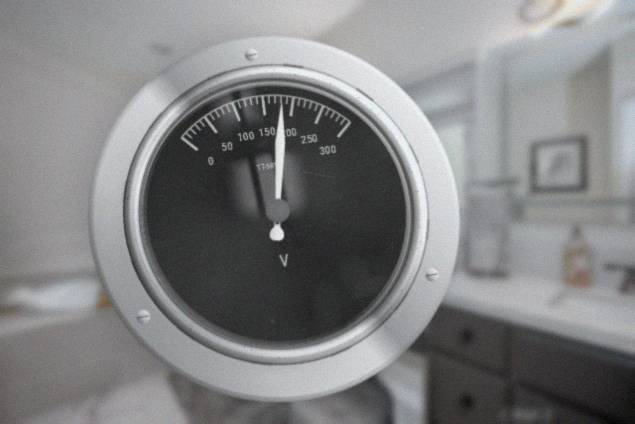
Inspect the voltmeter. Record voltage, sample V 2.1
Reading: V 180
